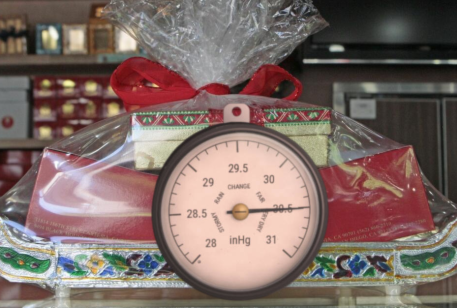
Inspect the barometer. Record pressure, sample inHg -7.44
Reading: inHg 30.5
